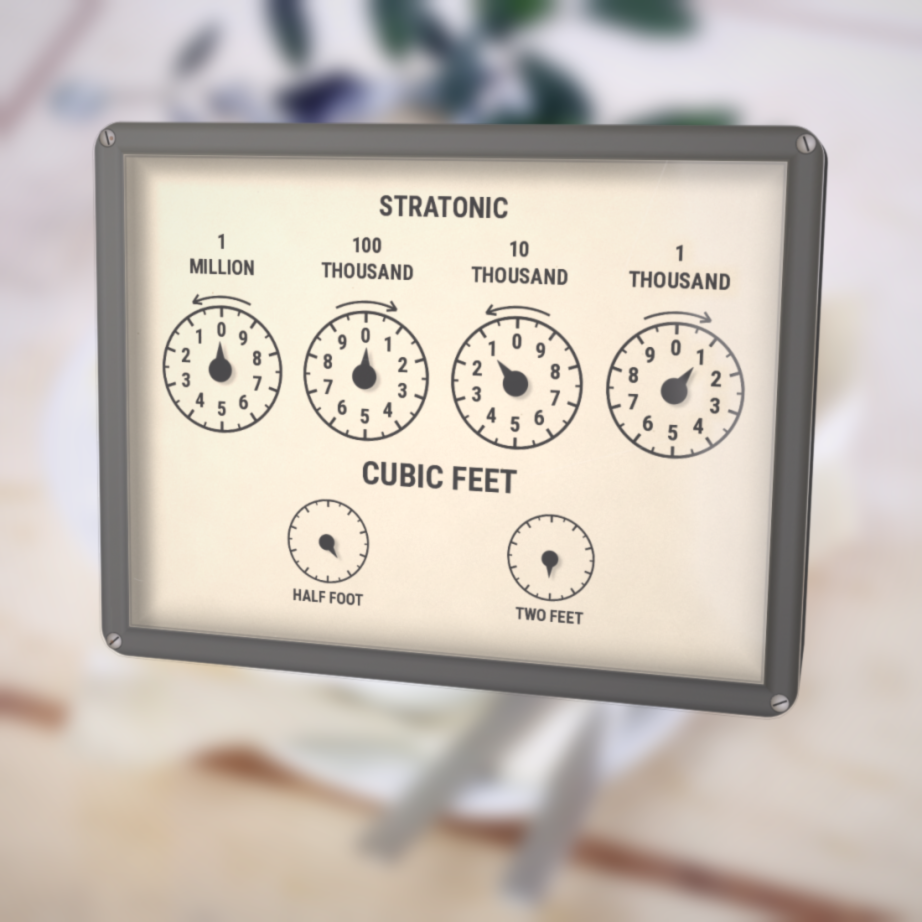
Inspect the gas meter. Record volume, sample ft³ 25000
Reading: ft³ 1100
